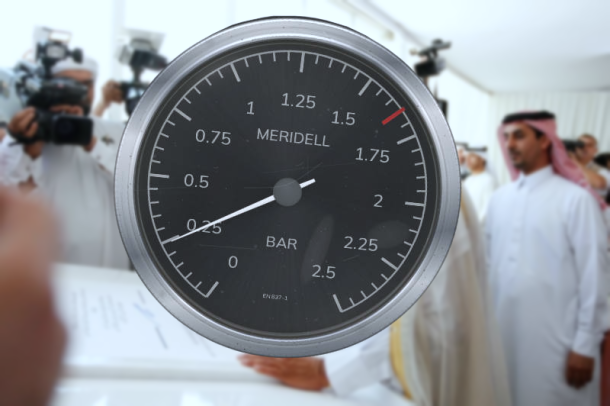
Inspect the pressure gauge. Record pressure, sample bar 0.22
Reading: bar 0.25
